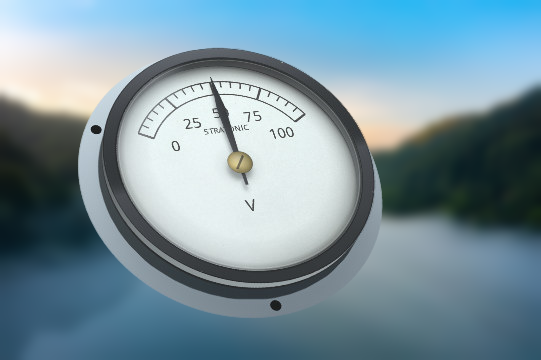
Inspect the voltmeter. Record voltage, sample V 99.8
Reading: V 50
